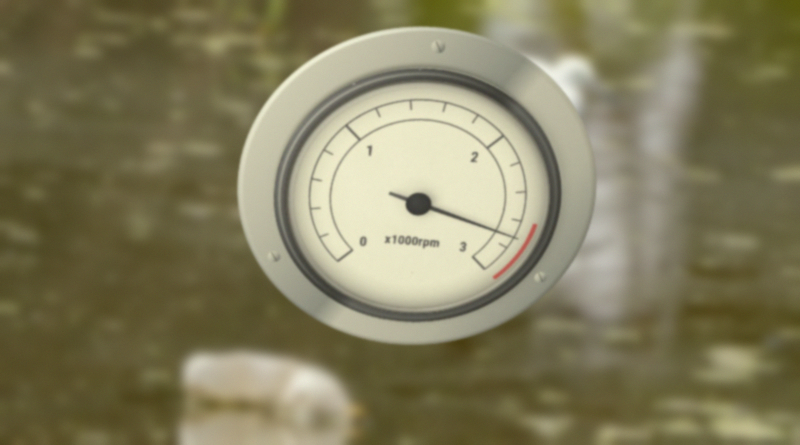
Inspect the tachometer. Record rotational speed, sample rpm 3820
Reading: rpm 2700
